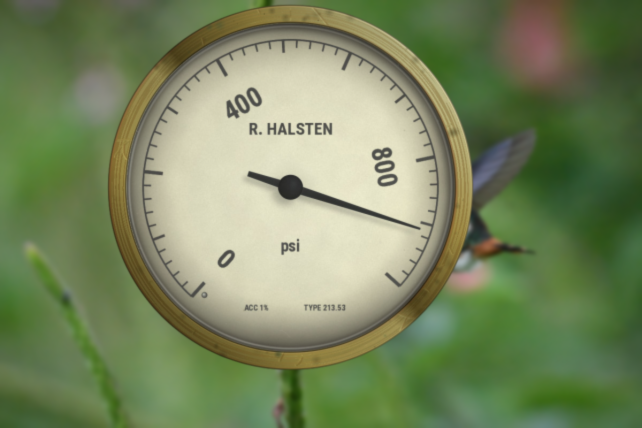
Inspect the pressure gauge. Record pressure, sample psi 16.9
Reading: psi 910
